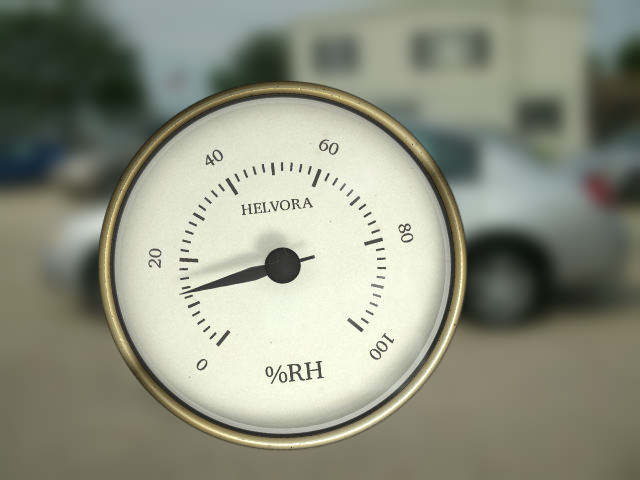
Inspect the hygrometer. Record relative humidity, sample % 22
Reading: % 13
